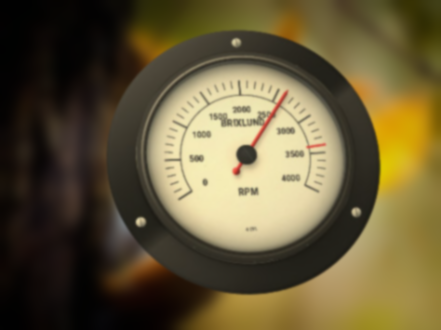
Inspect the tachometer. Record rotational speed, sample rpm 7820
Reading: rpm 2600
